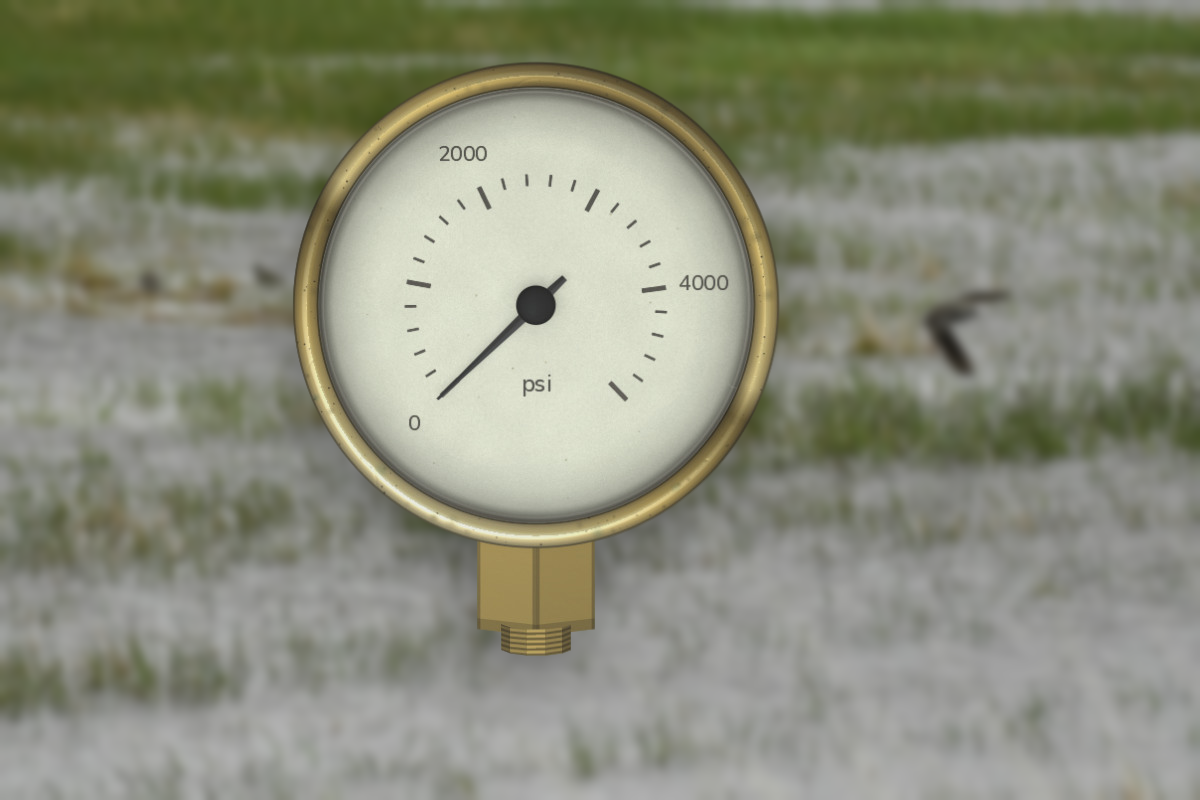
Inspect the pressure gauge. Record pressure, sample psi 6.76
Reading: psi 0
